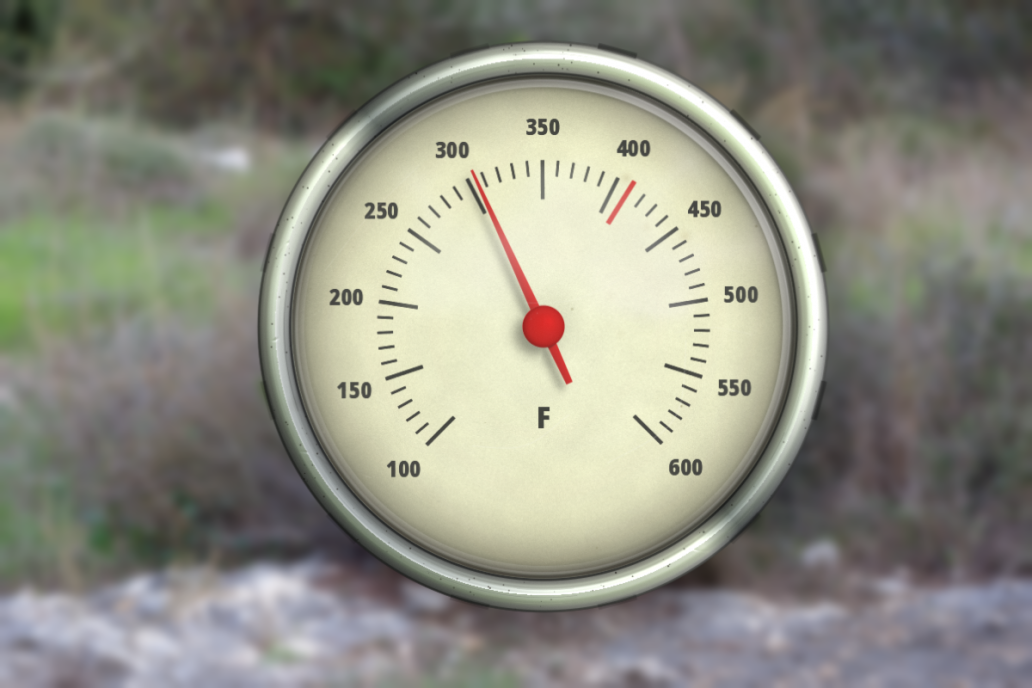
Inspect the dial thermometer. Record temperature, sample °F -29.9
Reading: °F 305
